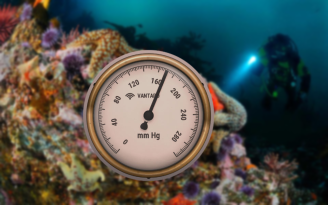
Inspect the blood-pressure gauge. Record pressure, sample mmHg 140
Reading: mmHg 170
